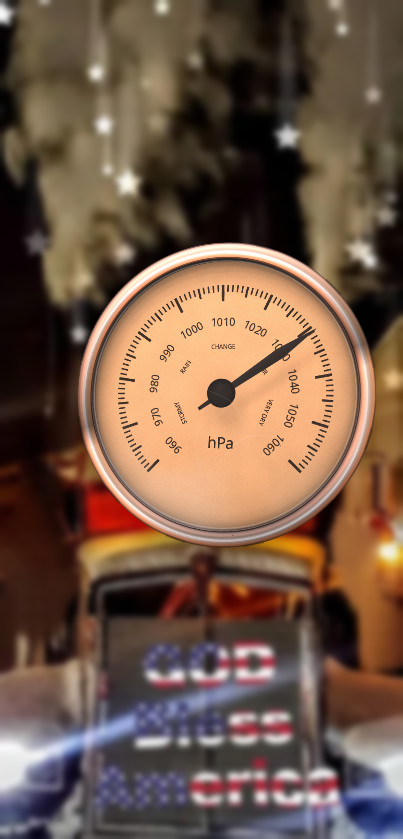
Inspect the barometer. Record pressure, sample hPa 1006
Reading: hPa 1031
